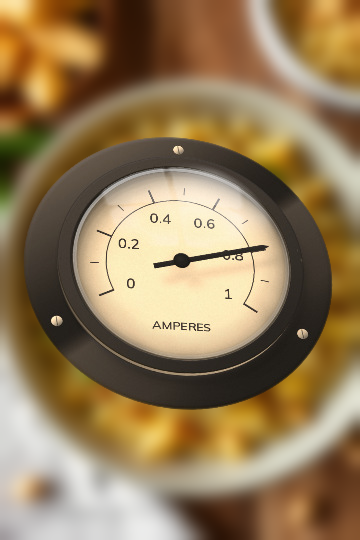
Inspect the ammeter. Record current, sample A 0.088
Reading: A 0.8
